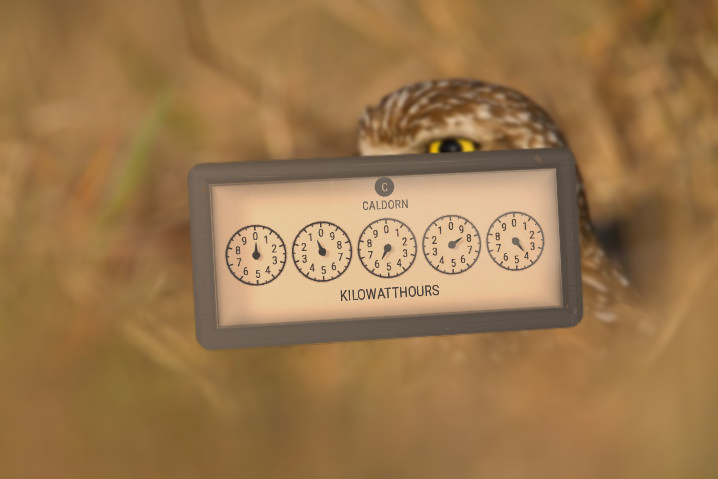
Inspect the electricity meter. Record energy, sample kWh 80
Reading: kWh 584
